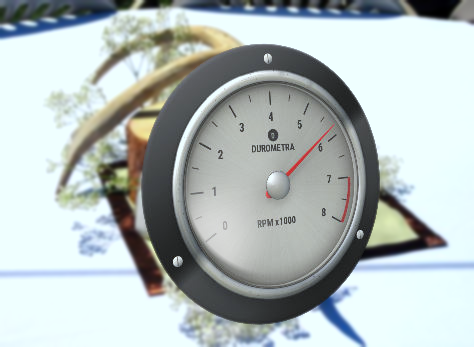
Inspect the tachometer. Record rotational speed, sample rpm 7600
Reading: rpm 5750
